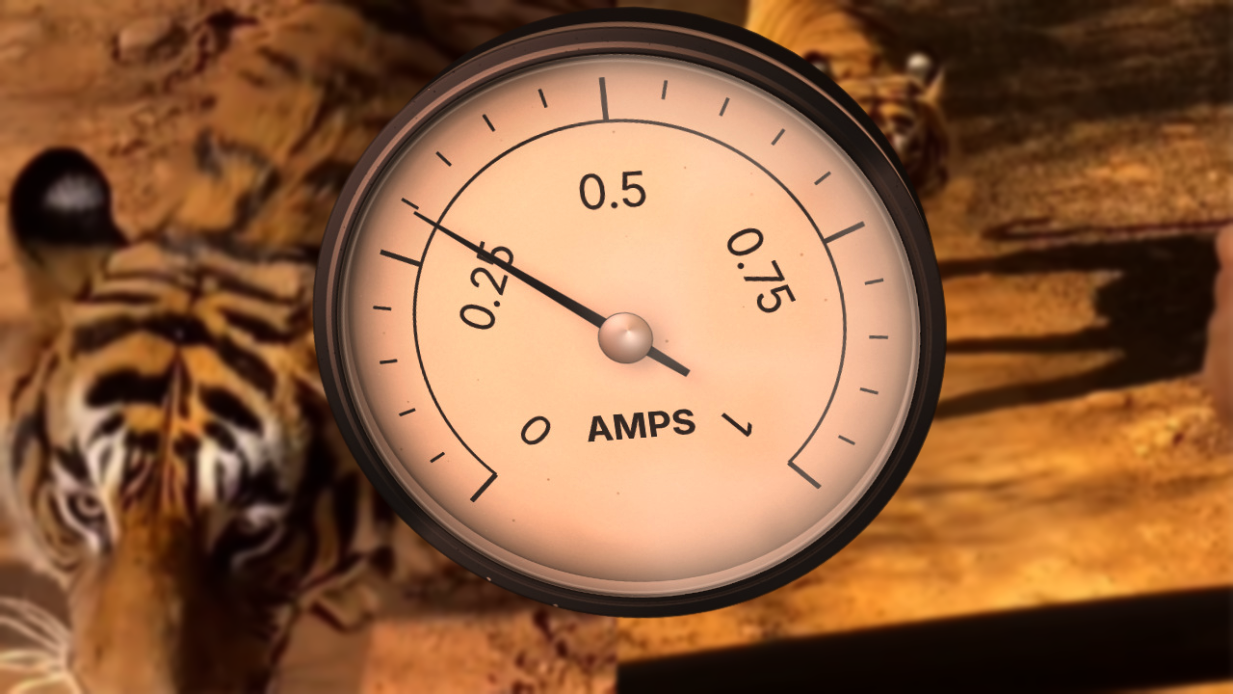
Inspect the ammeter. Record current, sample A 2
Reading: A 0.3
